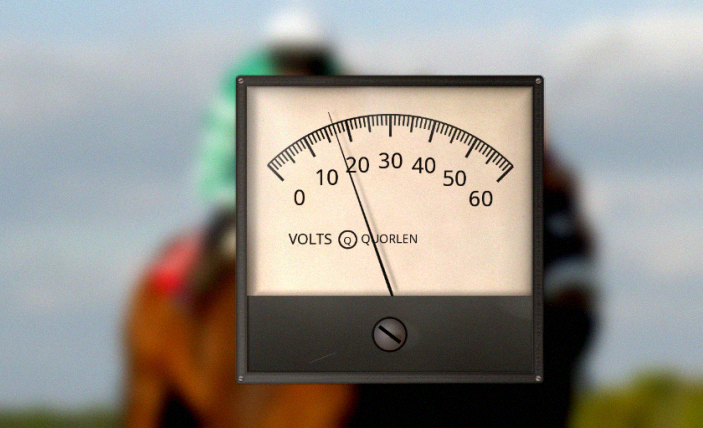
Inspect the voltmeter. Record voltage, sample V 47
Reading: V 17
